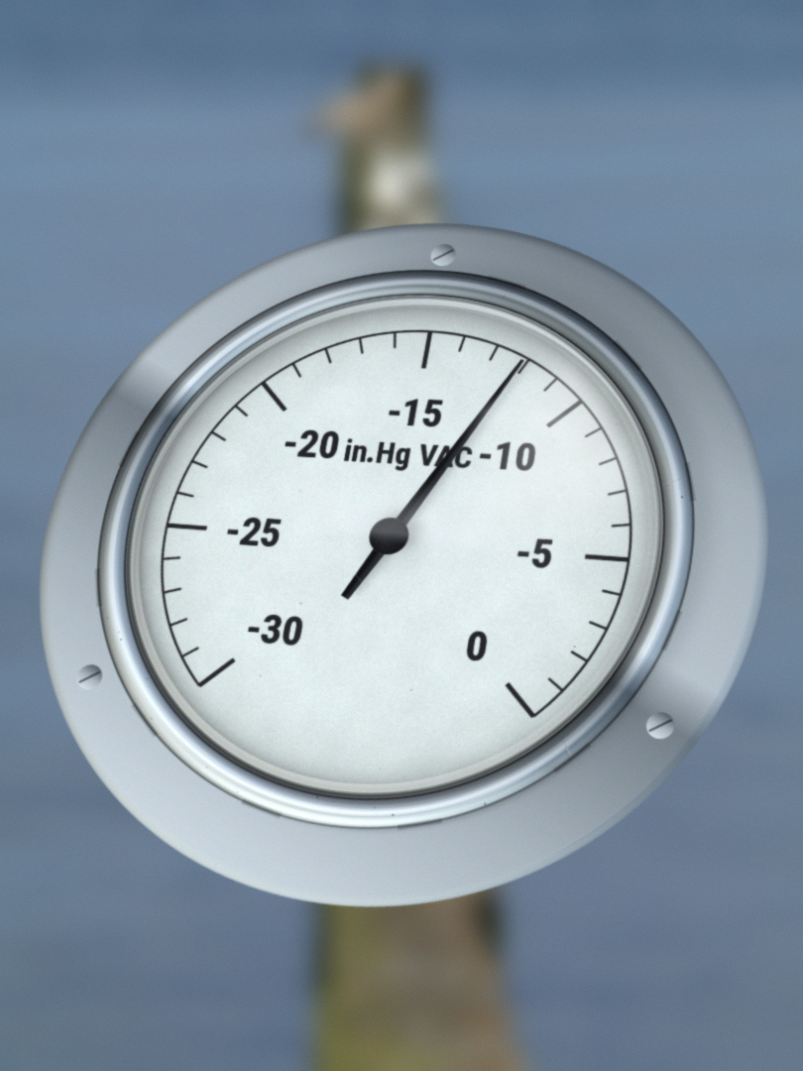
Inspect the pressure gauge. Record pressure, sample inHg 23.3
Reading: inHg -12
